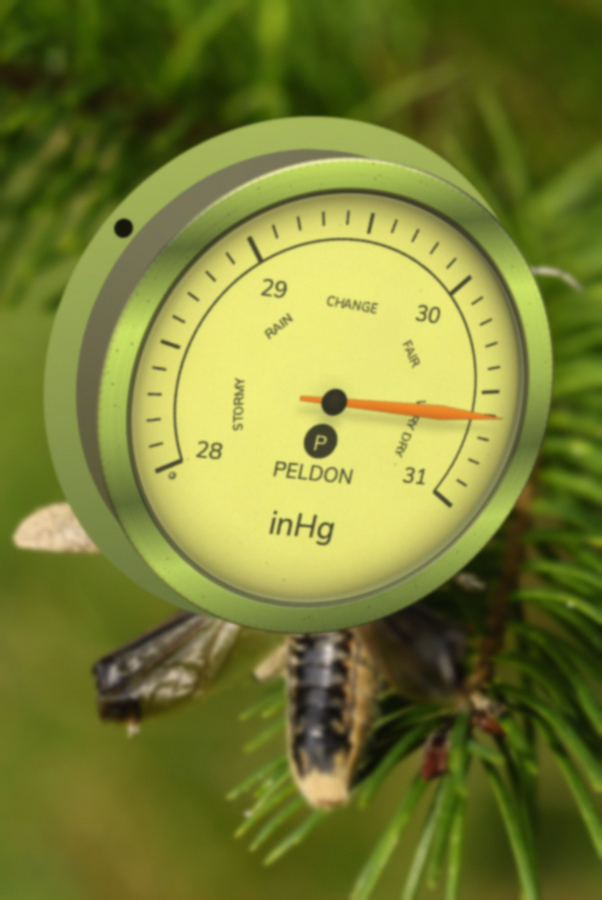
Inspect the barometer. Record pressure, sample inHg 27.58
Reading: inHg 30.6
